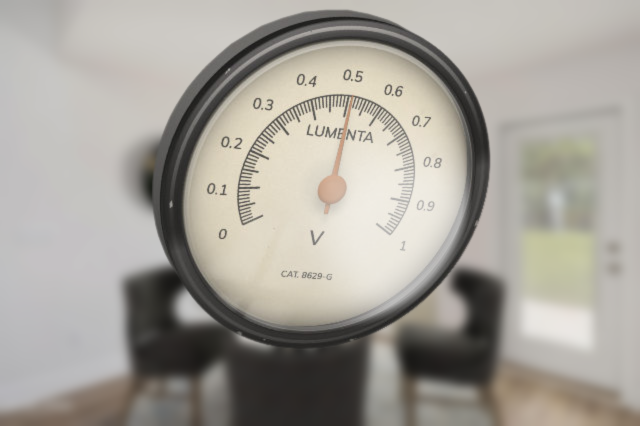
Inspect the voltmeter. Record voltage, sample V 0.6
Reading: V 0.5
